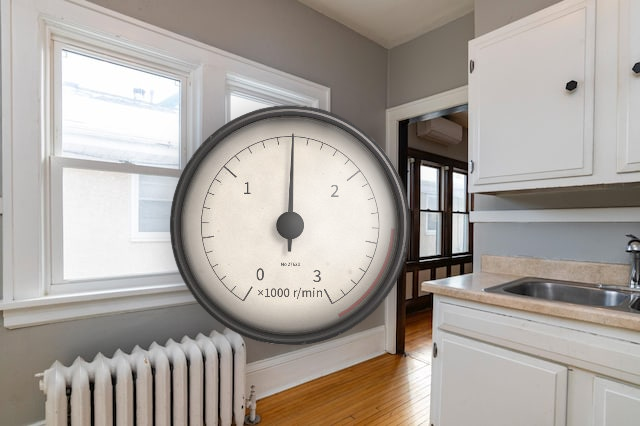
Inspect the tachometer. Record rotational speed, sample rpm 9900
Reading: rpm 1500
